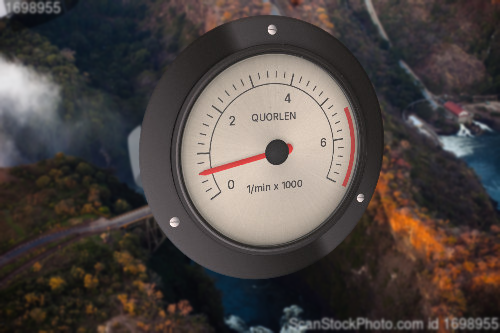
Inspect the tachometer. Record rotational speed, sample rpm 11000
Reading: rpm 600
